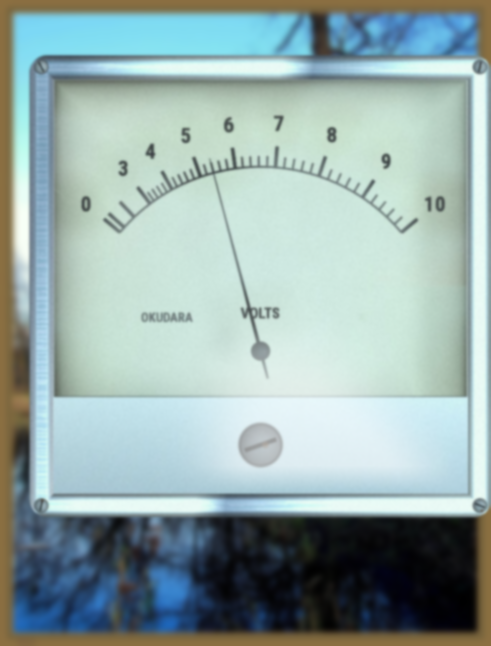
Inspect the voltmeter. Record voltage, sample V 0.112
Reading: V 5.4
